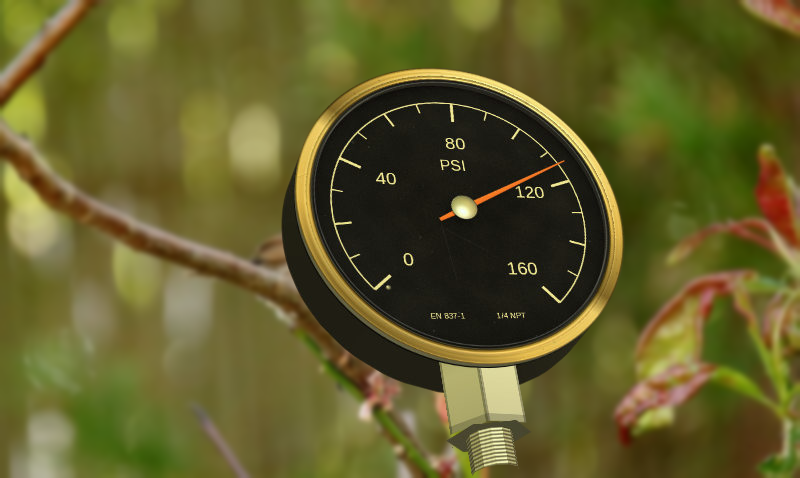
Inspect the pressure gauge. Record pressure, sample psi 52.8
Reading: psi 115
